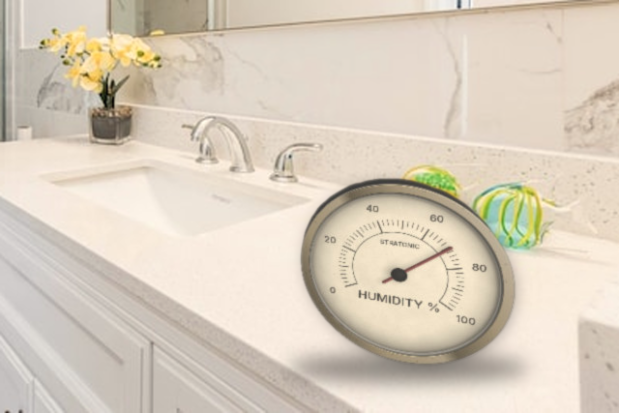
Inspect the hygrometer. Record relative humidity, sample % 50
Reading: % 70
